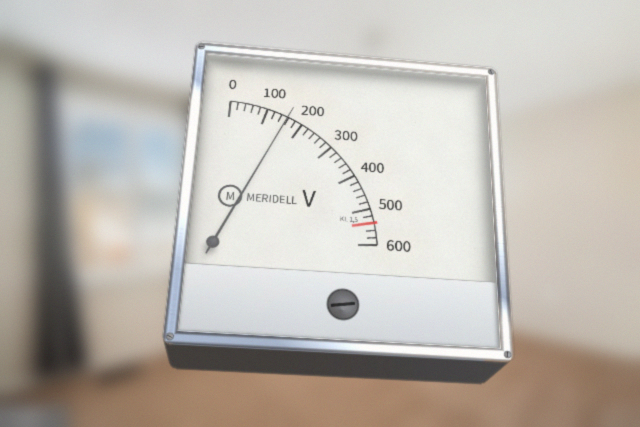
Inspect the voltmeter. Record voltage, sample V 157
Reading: V 160
